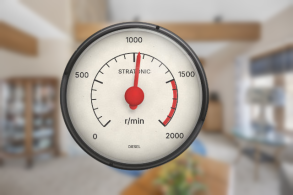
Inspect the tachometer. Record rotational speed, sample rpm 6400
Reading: rpm 1050
